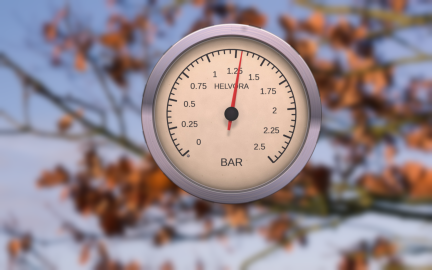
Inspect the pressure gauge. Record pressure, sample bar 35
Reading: bar 1.3
